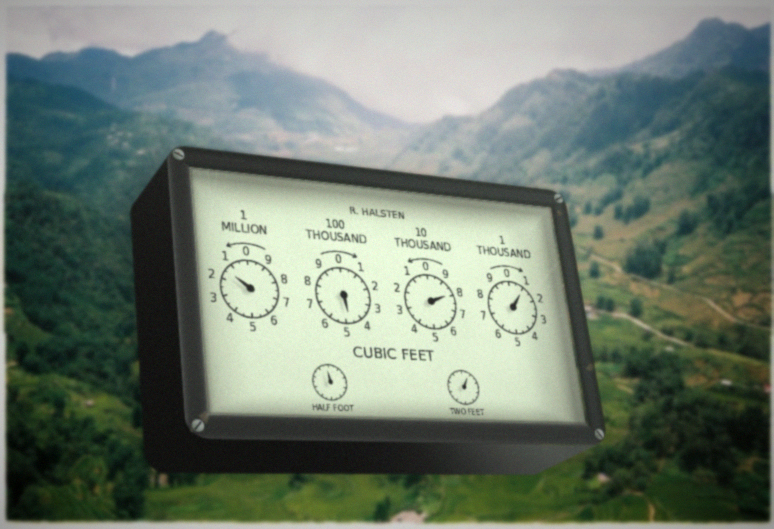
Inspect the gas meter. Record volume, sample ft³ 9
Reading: ft³ 148100
